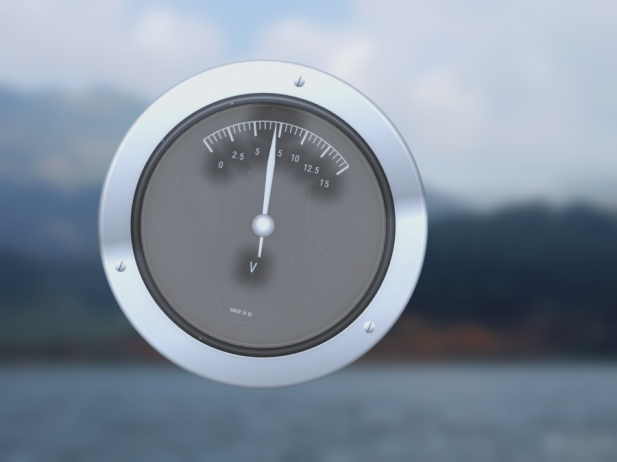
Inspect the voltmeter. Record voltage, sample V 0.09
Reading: V 7
